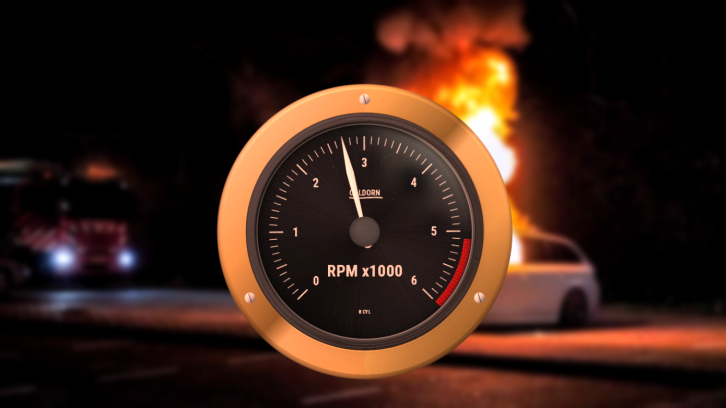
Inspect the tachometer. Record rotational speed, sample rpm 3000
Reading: rpm 2700
